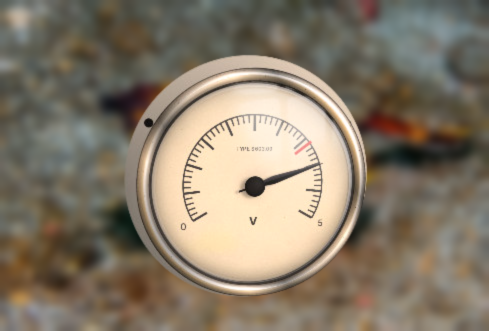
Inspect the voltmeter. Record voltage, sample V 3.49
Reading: V 4
